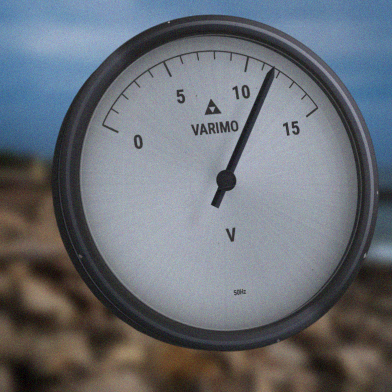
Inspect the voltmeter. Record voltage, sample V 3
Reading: V 11.5
